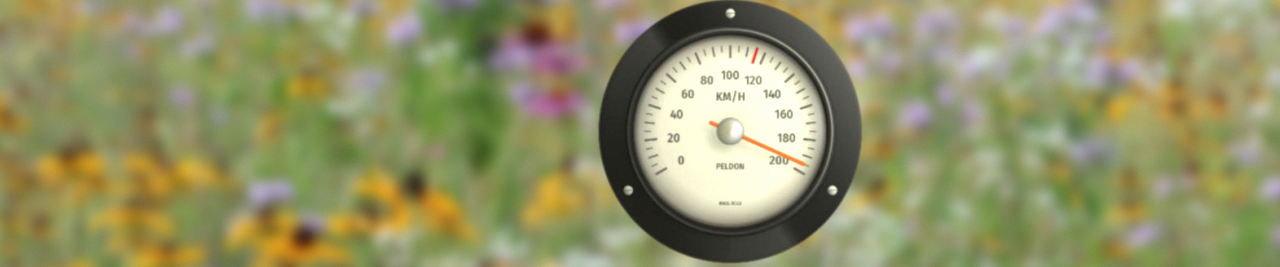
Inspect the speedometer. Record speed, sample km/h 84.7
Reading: km/h 195
